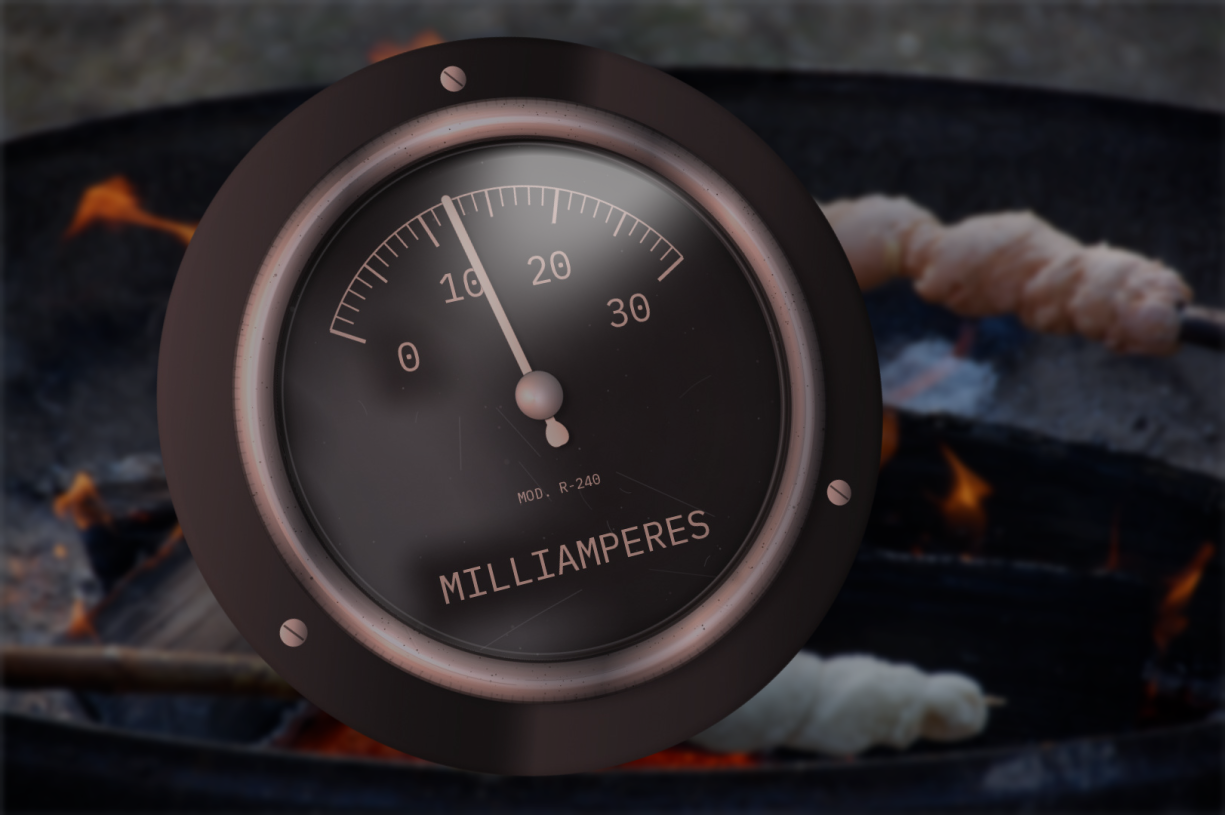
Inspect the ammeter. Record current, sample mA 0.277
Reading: mA 12
